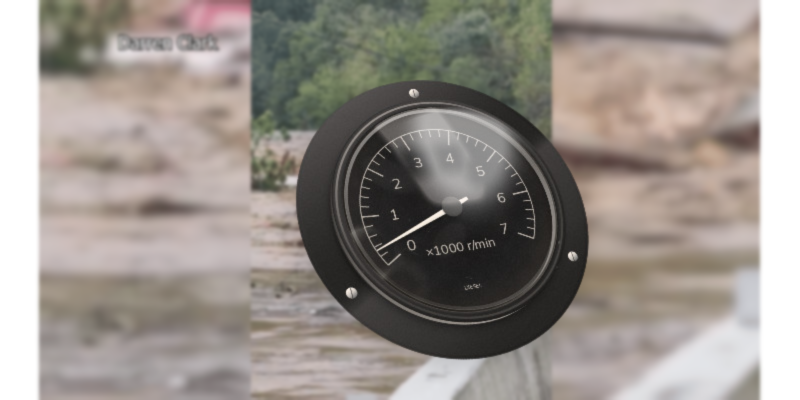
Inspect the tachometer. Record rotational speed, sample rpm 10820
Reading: rpm 300
